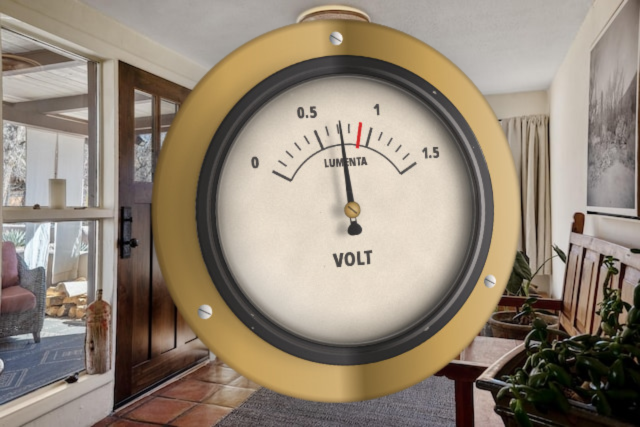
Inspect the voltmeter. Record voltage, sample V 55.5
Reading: V 0.7
